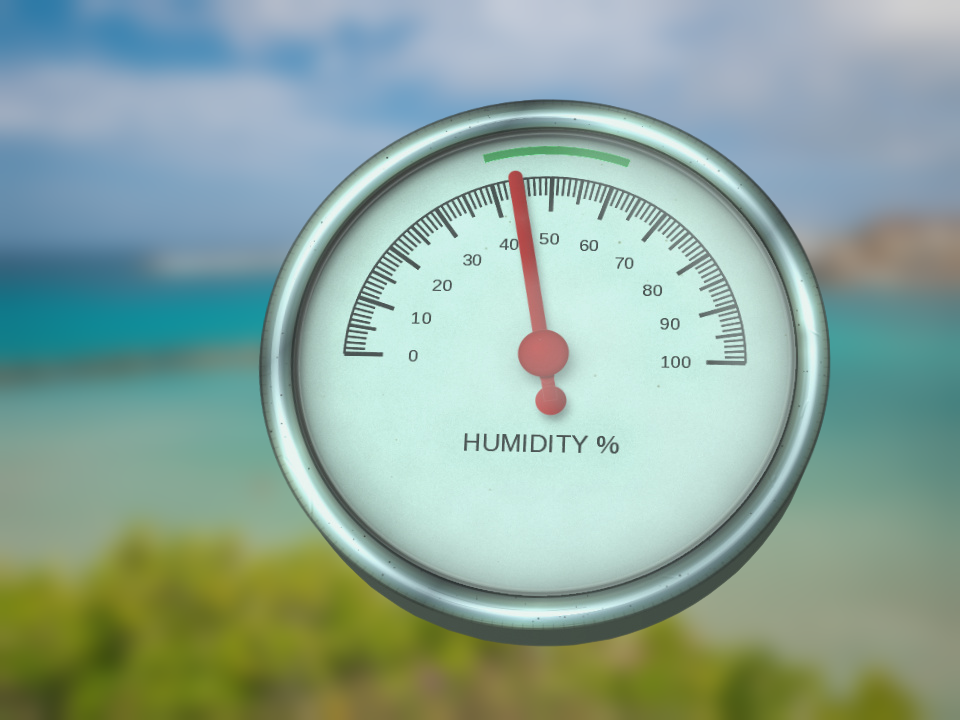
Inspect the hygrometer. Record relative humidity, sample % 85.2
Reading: % 44
